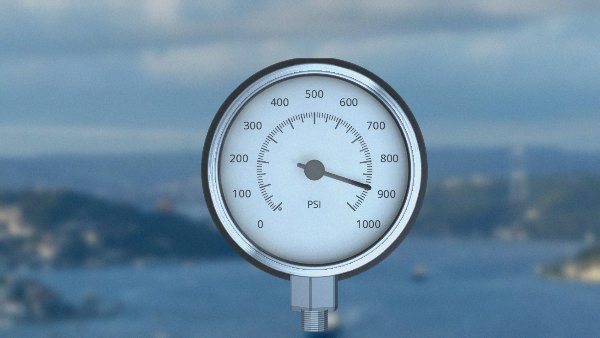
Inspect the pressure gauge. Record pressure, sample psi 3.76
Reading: psi 900
